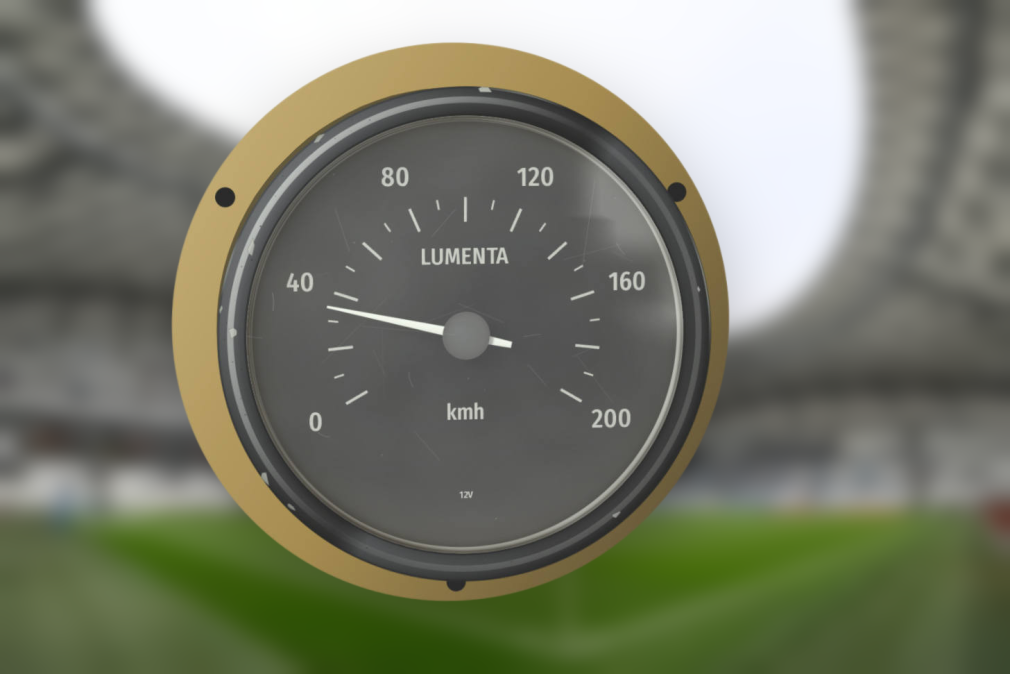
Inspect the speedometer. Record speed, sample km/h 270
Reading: km/h 35
